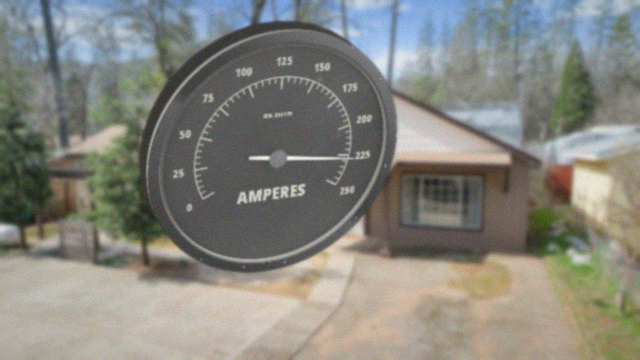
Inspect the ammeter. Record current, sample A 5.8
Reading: A 225
